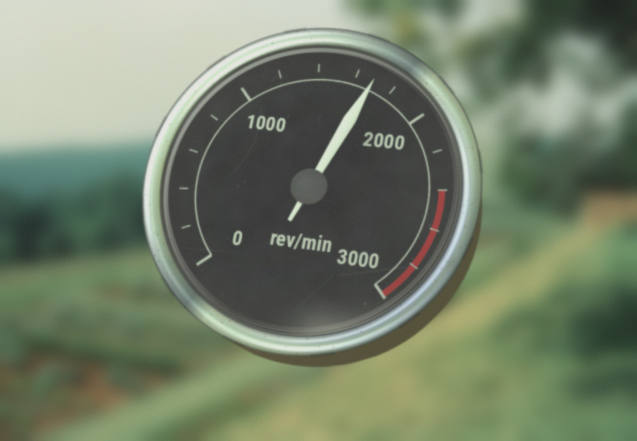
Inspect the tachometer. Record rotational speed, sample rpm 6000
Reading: rpm 1700
